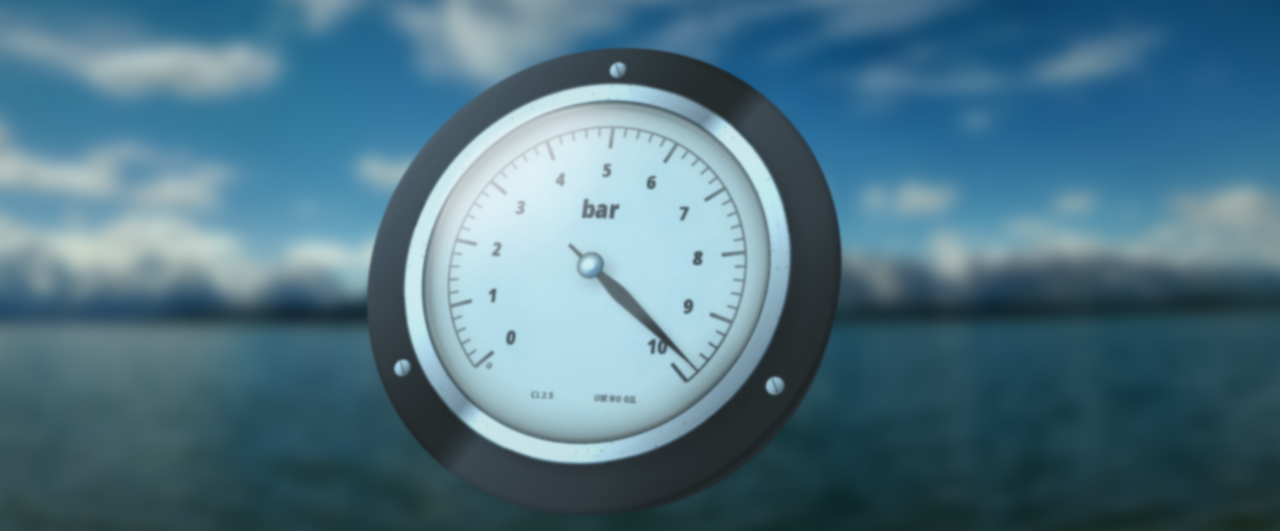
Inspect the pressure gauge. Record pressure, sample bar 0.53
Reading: bar 9.8
